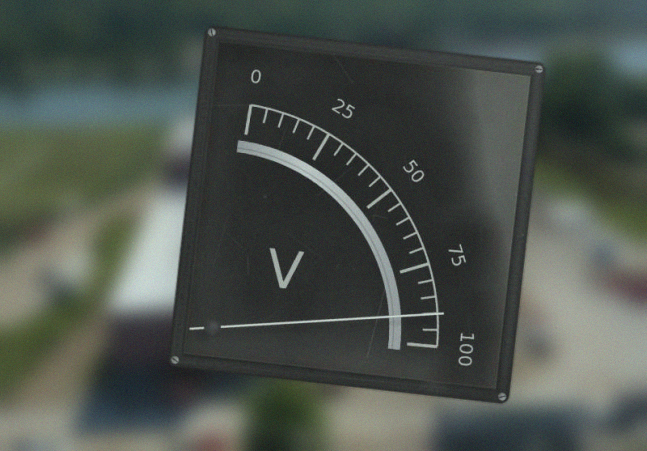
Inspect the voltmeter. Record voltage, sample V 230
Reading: V 90
